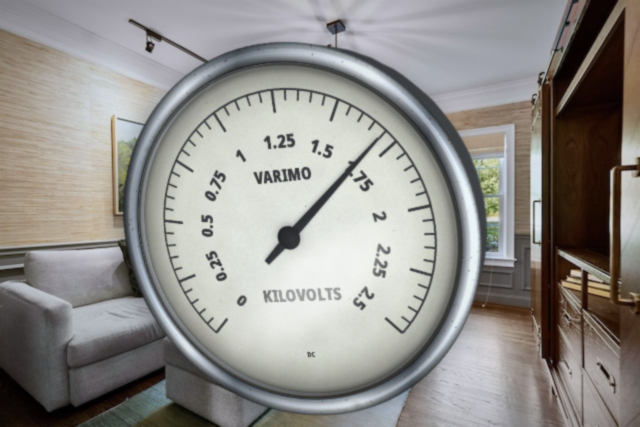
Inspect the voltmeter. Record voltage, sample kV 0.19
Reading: kV 1.7
